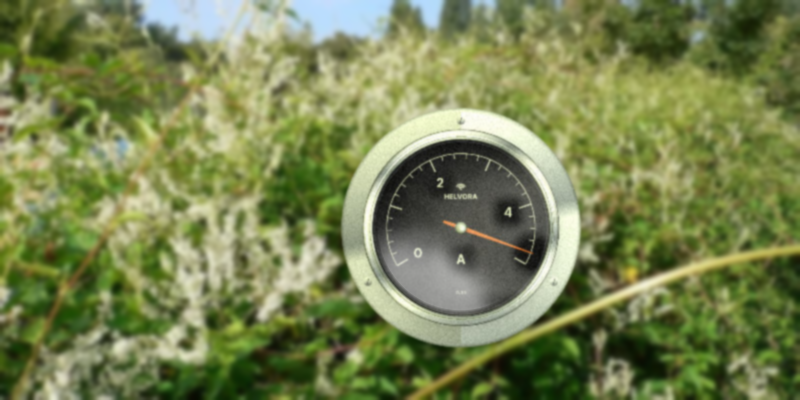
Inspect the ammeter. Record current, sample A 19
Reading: A 4.8
